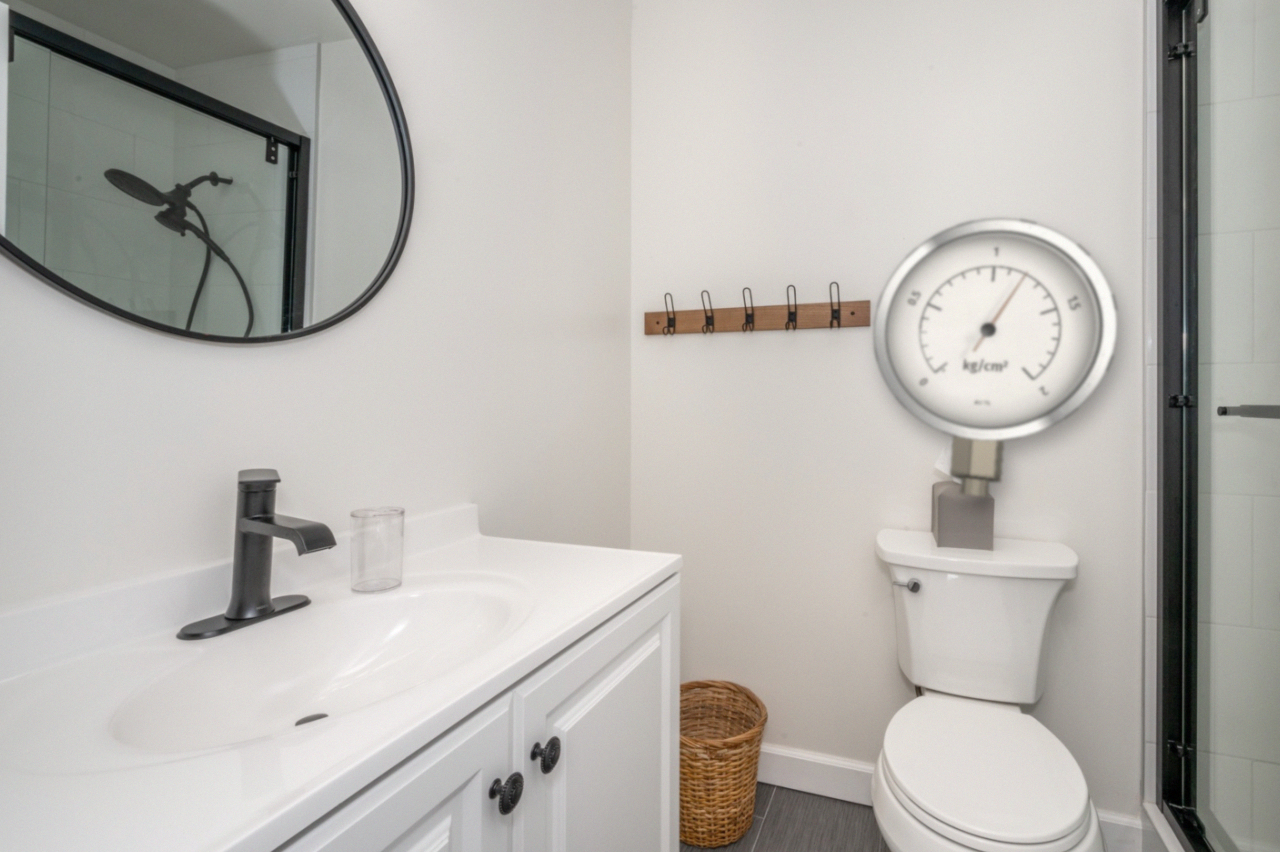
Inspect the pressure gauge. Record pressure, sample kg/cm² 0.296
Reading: kg/cm² 1.2
